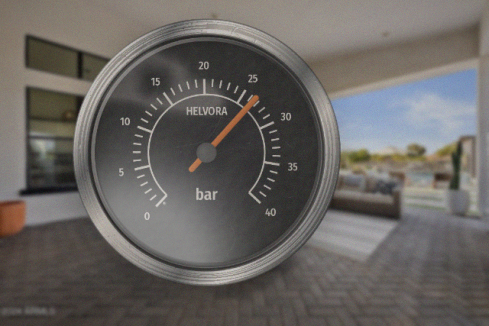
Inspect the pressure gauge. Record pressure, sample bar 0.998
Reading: bar 26.5
